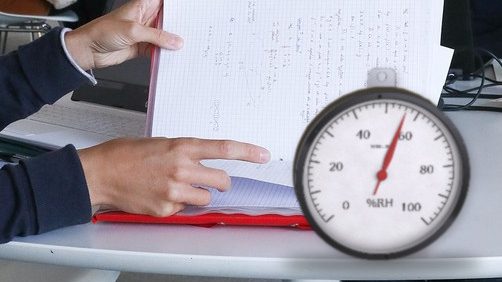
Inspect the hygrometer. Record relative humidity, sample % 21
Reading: % 56
